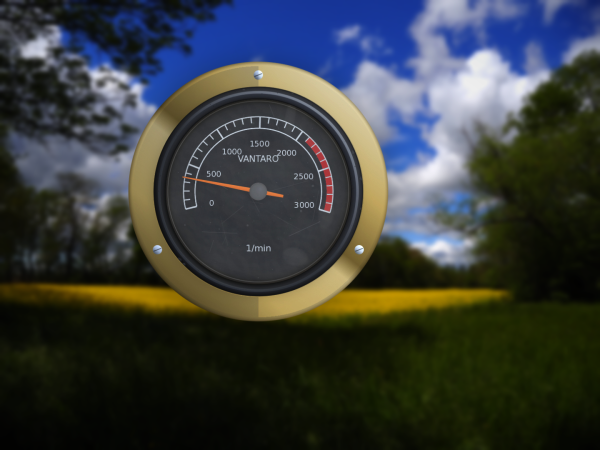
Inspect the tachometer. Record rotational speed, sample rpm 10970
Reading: rpm 350
